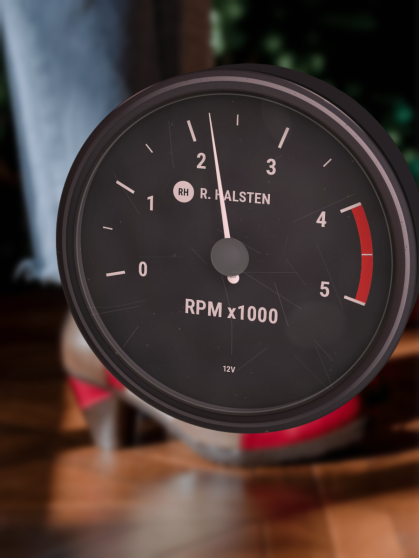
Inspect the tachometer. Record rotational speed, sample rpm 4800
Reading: rpm 2250
